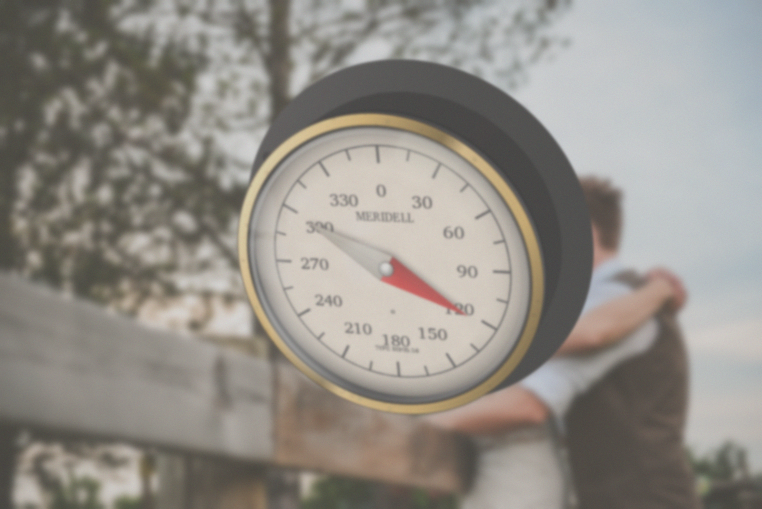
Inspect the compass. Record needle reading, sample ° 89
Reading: ° 120
